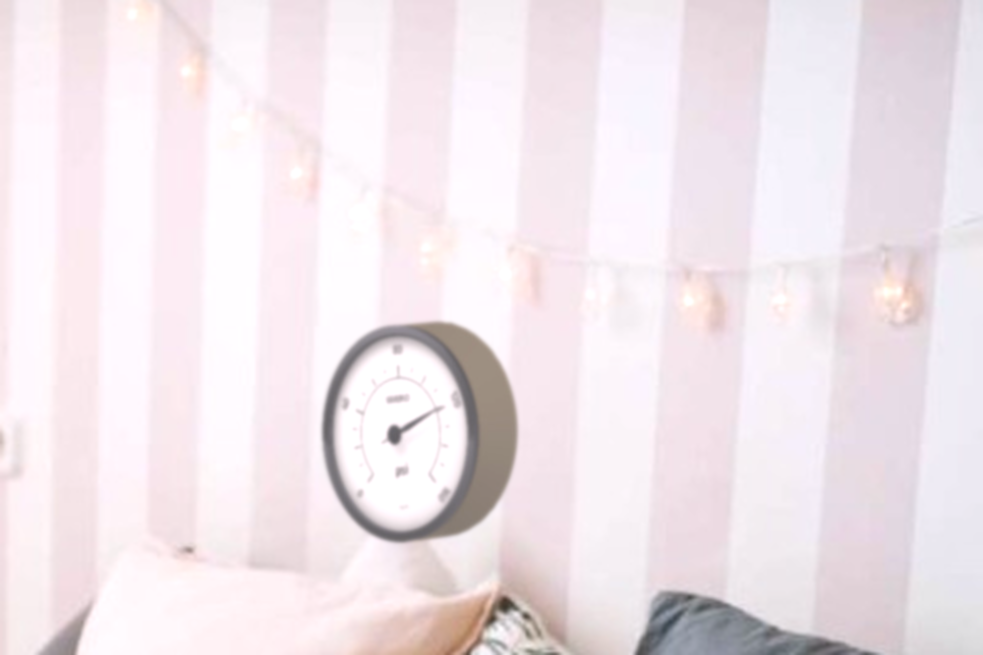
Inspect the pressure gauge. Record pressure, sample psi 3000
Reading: psi 120
